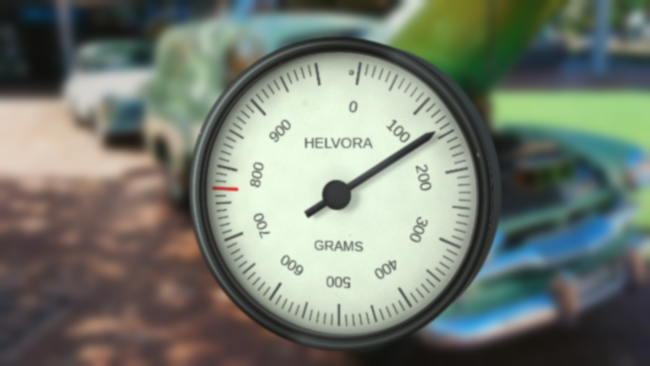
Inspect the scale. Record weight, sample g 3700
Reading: g 140
